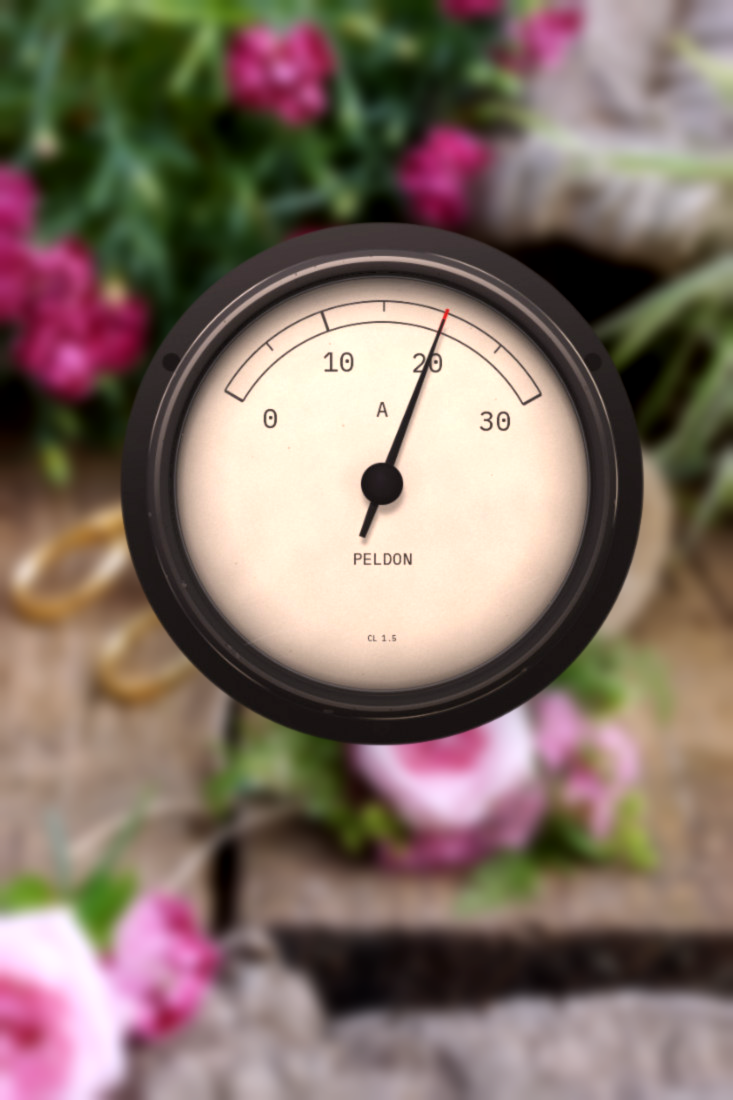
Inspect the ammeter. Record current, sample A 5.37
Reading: A 20
